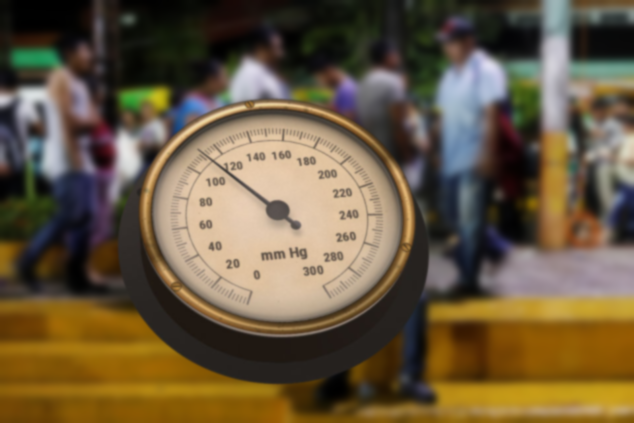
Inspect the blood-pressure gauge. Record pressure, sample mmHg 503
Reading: mmHg 110
